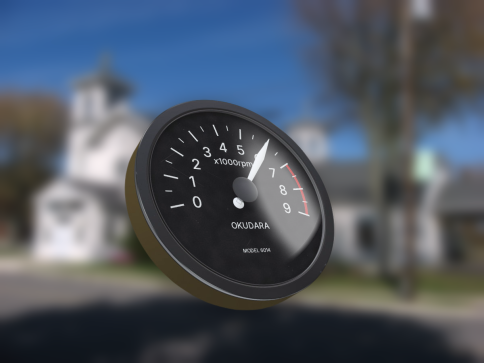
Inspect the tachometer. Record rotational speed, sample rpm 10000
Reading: rpm 6000
